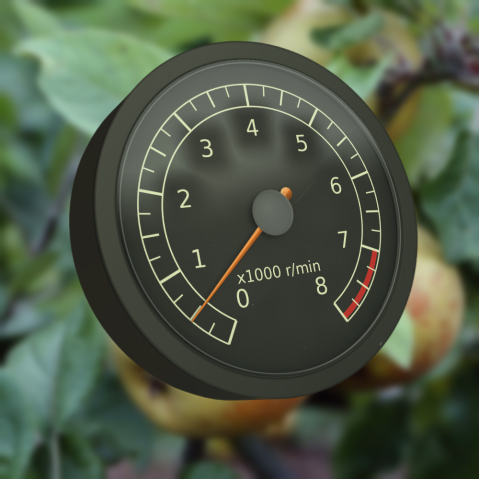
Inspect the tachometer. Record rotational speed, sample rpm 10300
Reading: rpm 500
